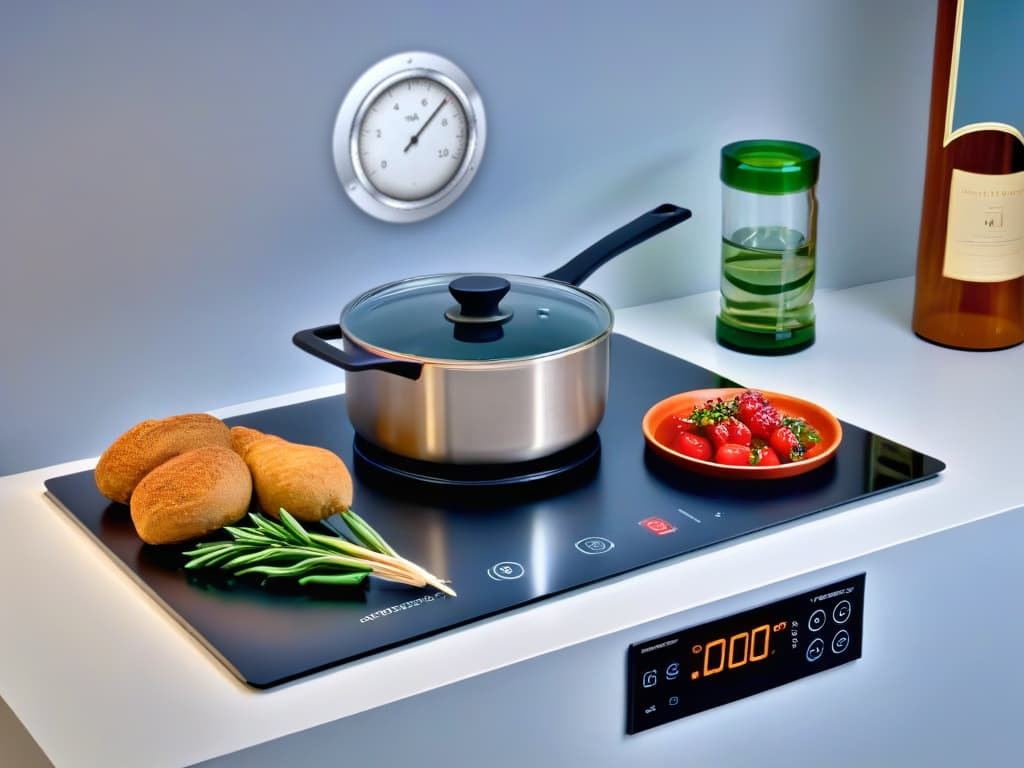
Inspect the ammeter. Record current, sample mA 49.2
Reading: mA 7
